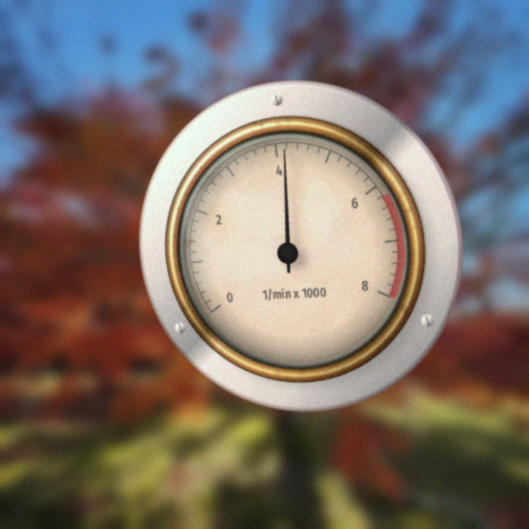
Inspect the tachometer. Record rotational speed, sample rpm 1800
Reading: rpm 4200
